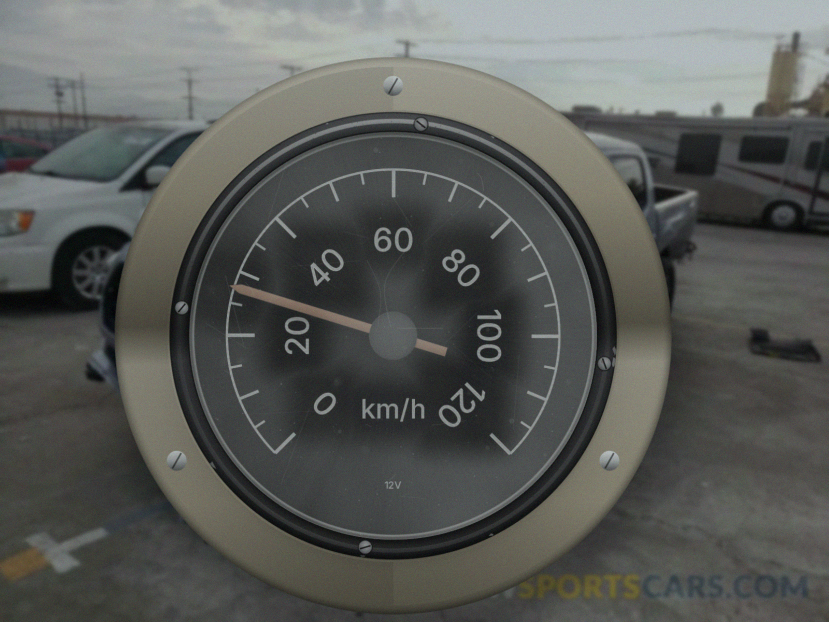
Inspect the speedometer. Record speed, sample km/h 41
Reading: km/h 27.5
